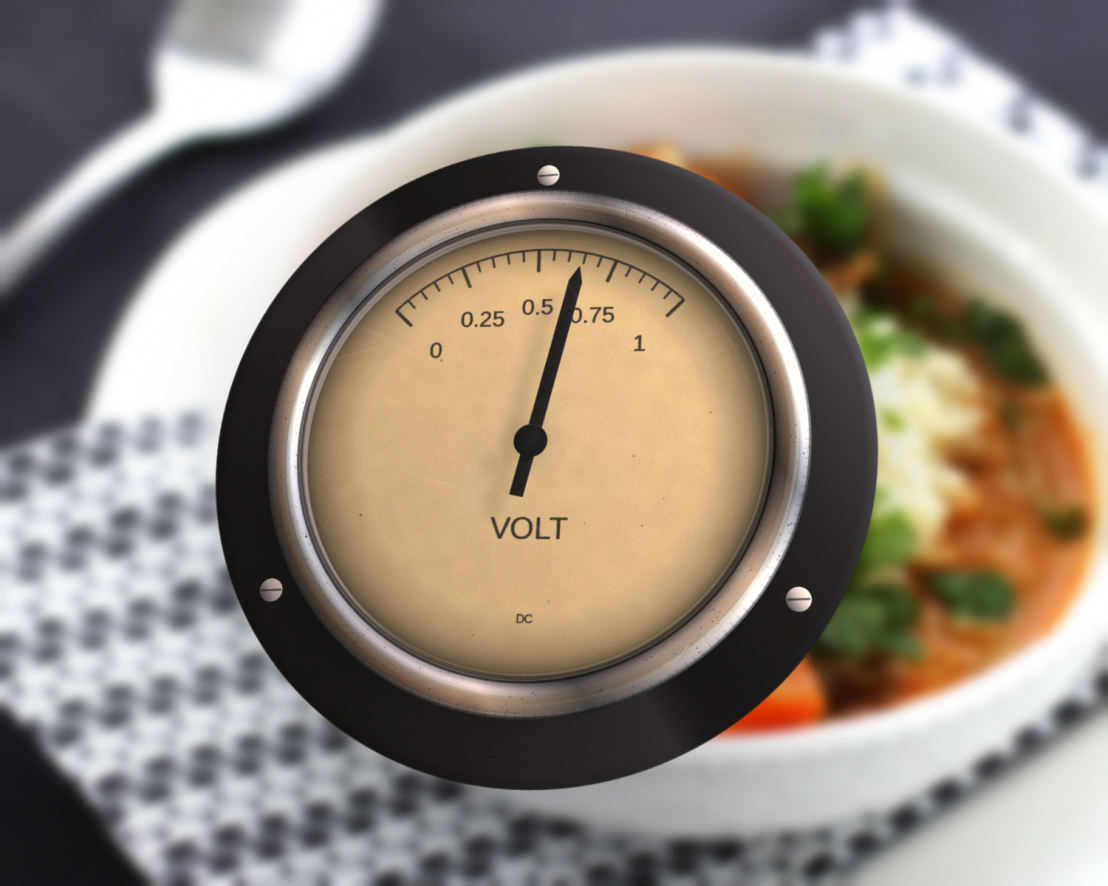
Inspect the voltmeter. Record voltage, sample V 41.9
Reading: V 0.65
